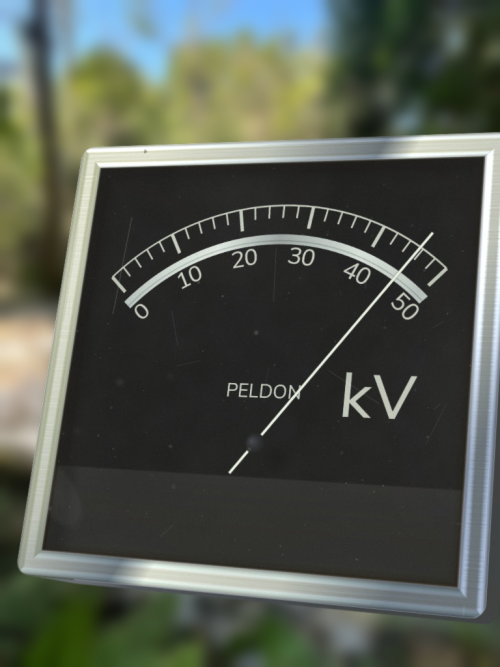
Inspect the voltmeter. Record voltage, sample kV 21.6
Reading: kV 46
